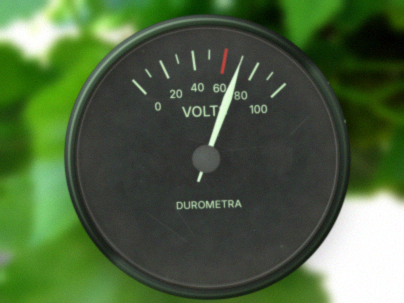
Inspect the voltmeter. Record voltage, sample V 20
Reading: V 70
